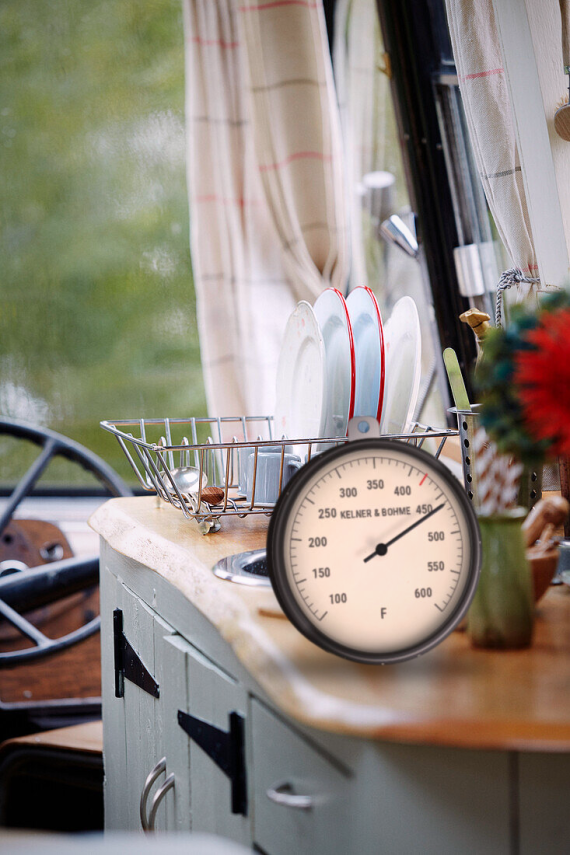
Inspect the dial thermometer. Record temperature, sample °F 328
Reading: °F 460
